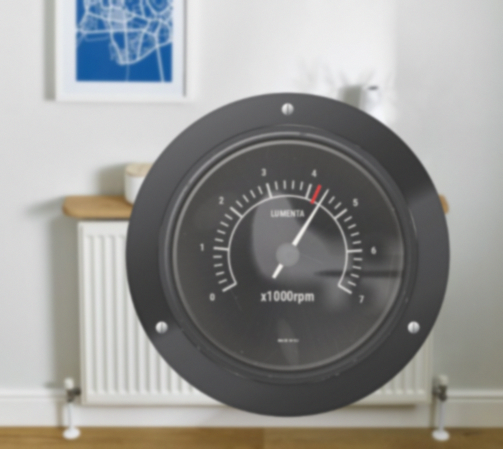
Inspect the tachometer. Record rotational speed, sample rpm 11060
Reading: rpm 4400
